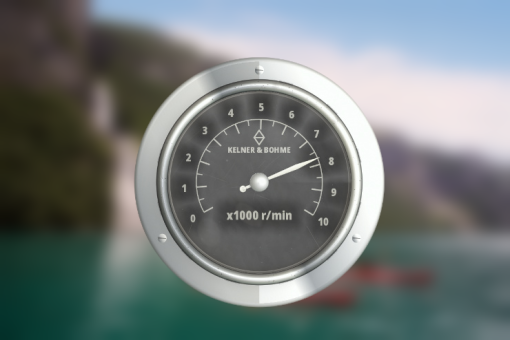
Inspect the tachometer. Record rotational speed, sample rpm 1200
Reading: rpm 7750
